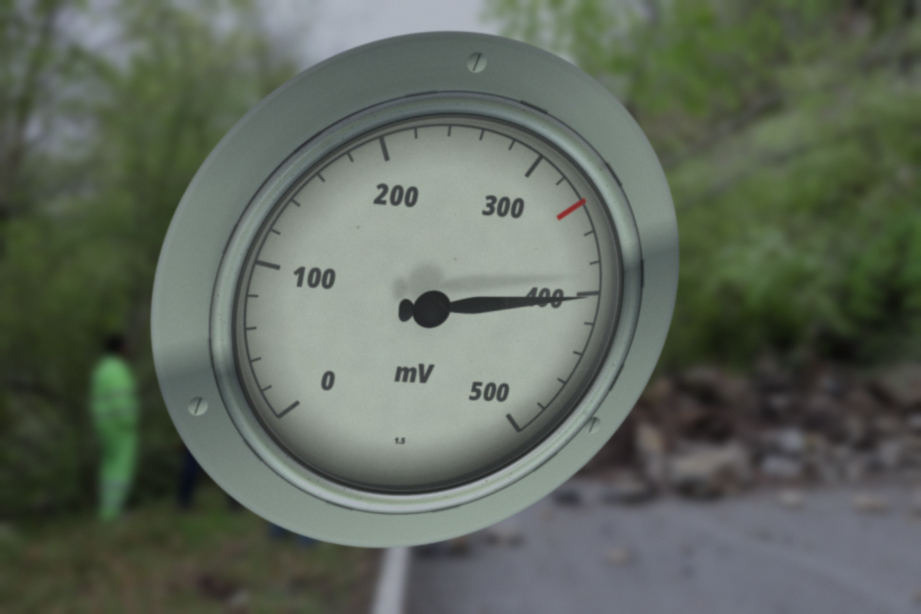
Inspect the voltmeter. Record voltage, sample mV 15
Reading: mV 400
